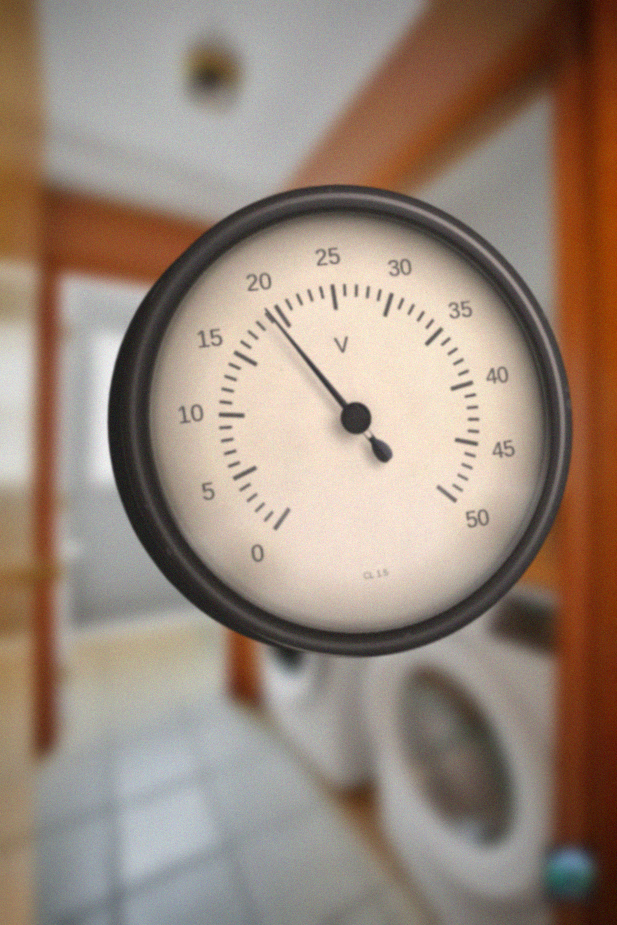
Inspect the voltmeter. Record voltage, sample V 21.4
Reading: V 19
